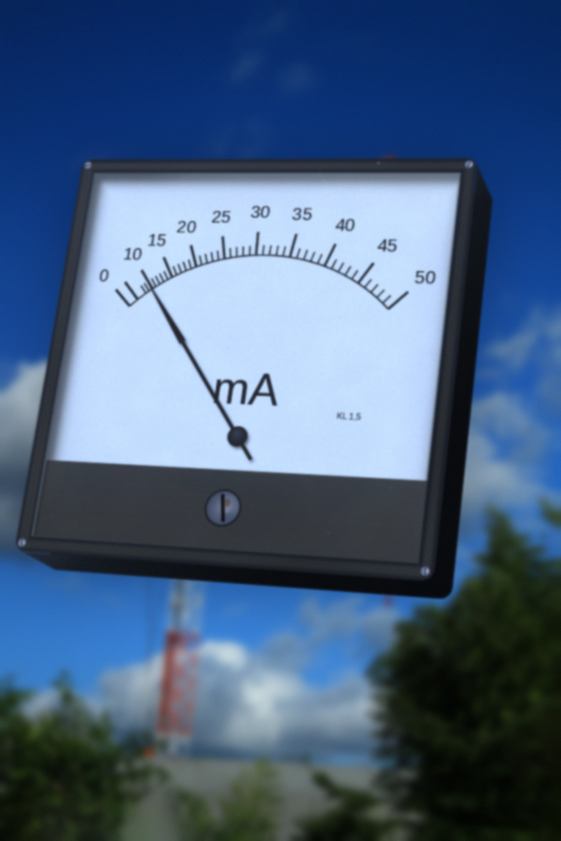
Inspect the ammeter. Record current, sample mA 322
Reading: mA 10
